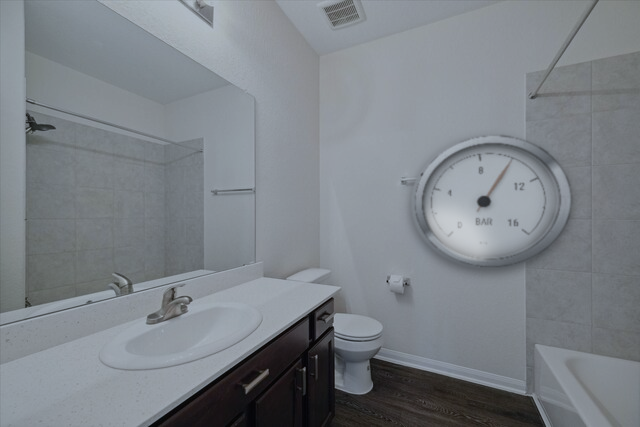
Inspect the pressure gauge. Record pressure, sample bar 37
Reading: bar 10
